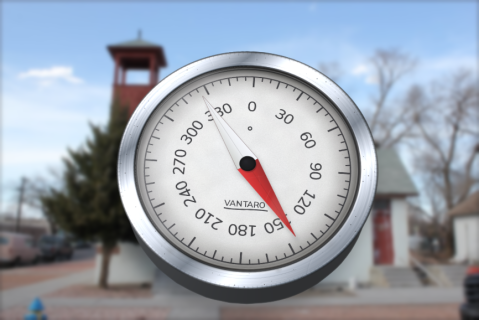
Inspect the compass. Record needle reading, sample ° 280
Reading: ° 145
